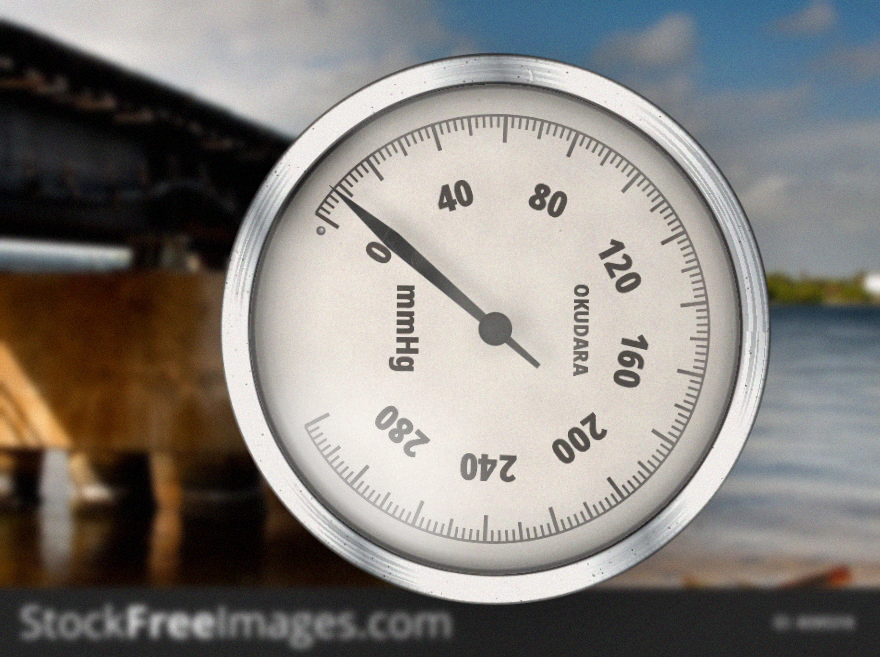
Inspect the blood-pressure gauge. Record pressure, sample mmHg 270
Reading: mmHg 8
